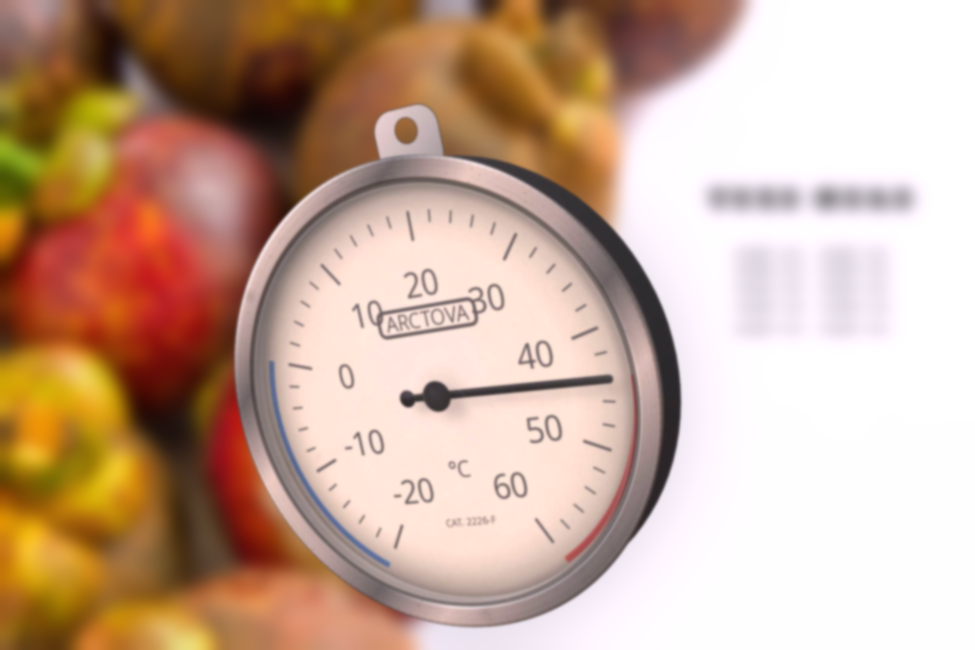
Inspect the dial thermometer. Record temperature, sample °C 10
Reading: °C 44
